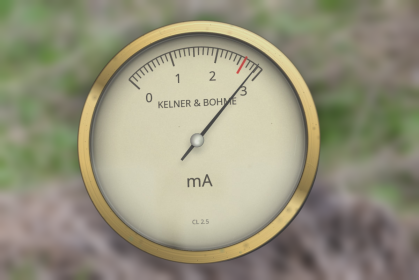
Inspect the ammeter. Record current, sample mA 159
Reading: mA 2.9
